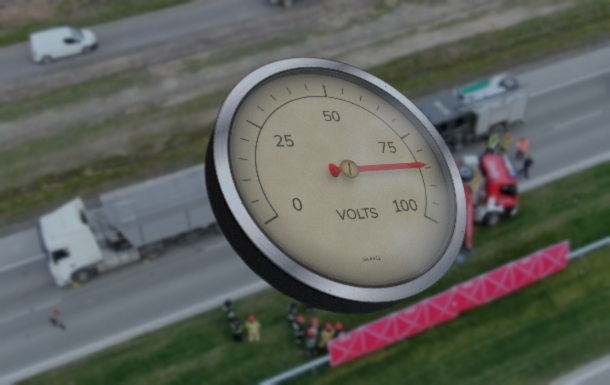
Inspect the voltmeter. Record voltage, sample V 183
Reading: V 85
